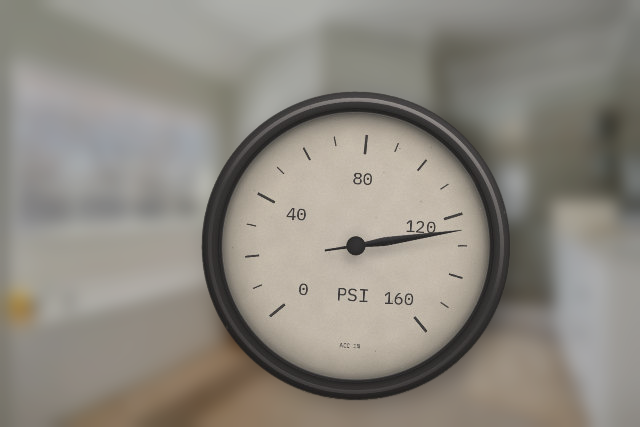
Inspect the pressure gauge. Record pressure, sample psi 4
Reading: psi 125
